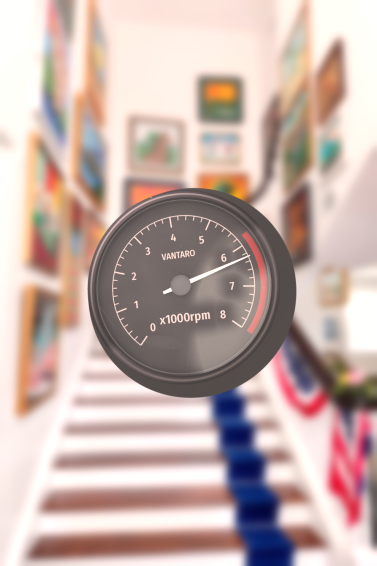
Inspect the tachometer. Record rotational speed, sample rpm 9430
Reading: rpm 6300
